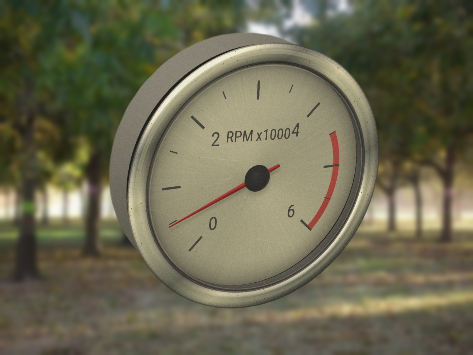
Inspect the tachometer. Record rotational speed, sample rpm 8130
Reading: rpm 500
